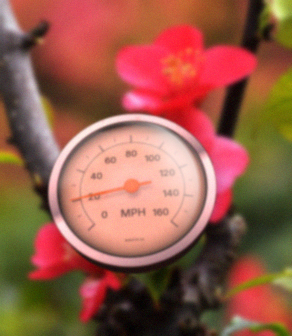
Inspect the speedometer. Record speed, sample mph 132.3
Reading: mph 20
